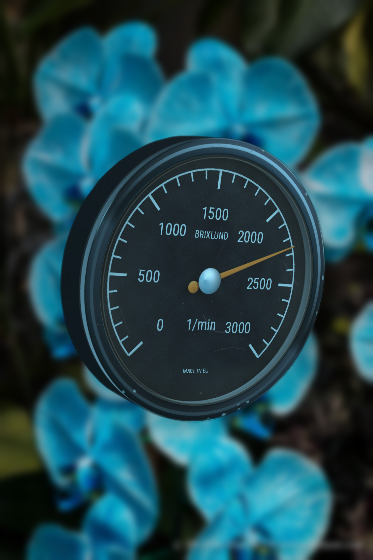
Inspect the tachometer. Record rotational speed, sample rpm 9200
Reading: rpm 2250
